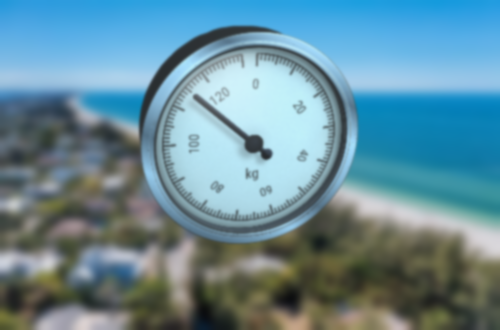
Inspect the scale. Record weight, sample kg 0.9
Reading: kg 115
